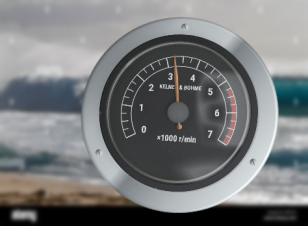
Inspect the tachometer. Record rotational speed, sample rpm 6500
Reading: rpm 3250
